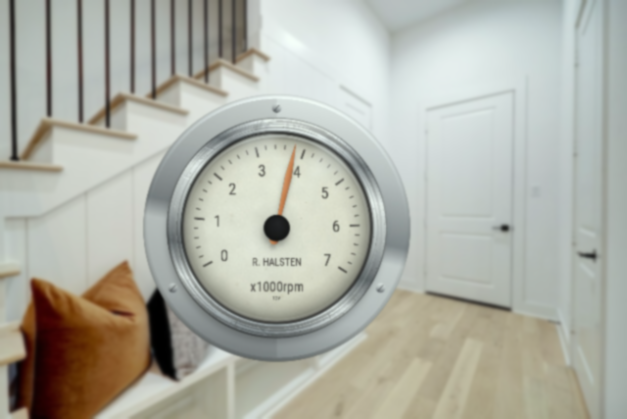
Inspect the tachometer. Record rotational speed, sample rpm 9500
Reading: rpm 3800
